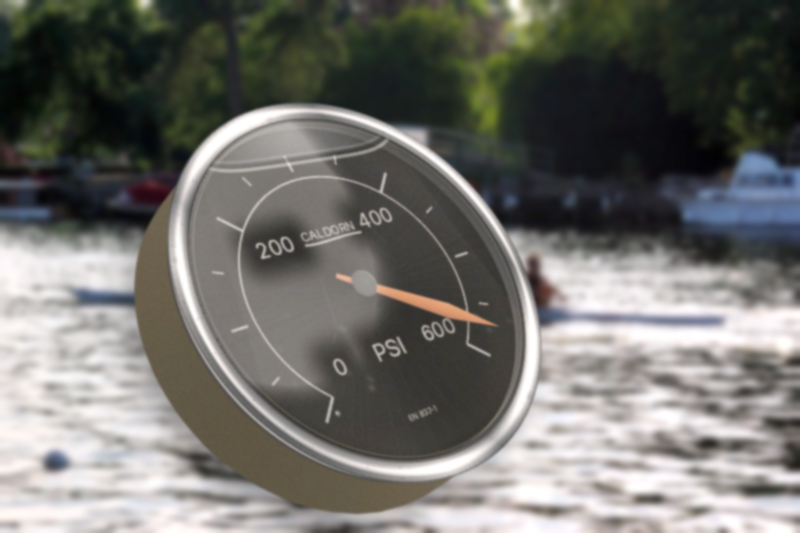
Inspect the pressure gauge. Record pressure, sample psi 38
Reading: psi 575
